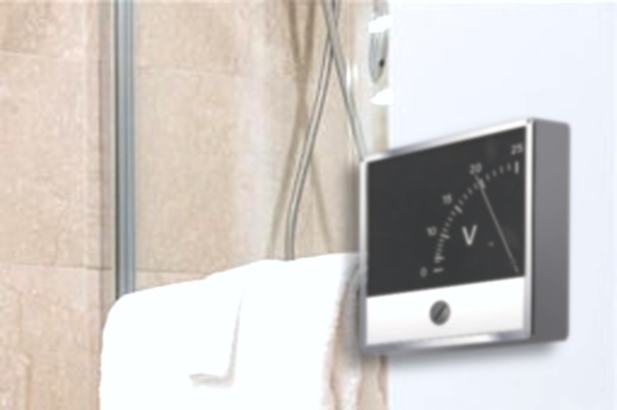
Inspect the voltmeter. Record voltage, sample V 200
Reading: V 20
